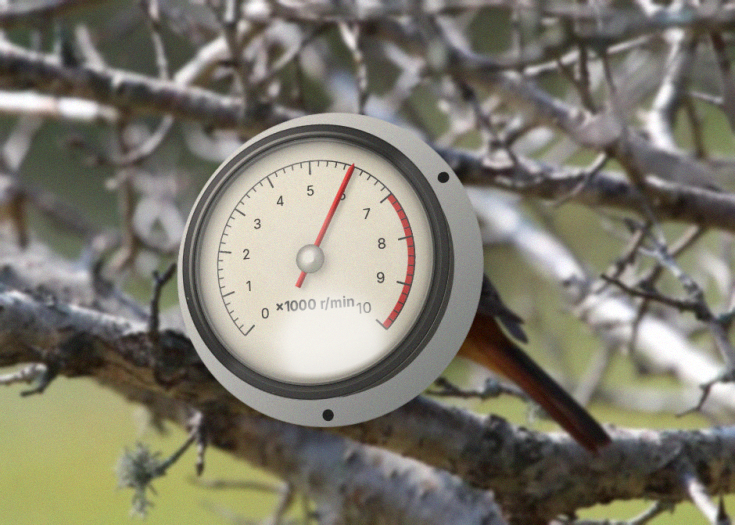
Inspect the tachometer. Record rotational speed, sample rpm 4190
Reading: rpm 6000
